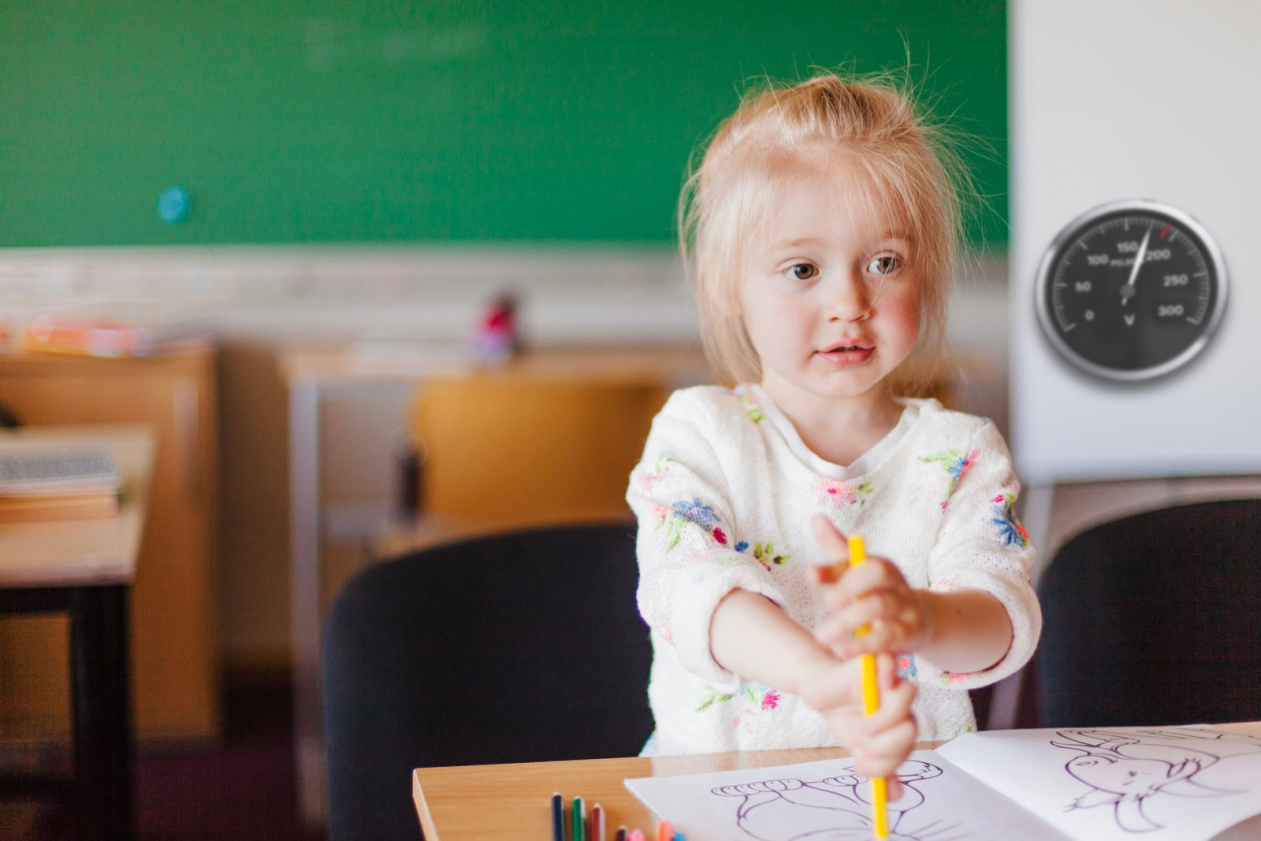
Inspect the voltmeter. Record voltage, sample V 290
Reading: V 175
